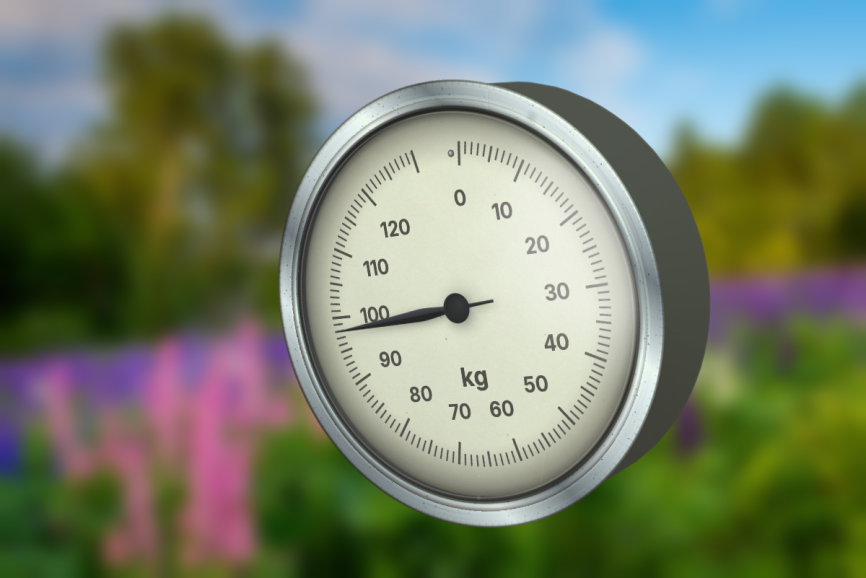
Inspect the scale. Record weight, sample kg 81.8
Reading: kg 98
